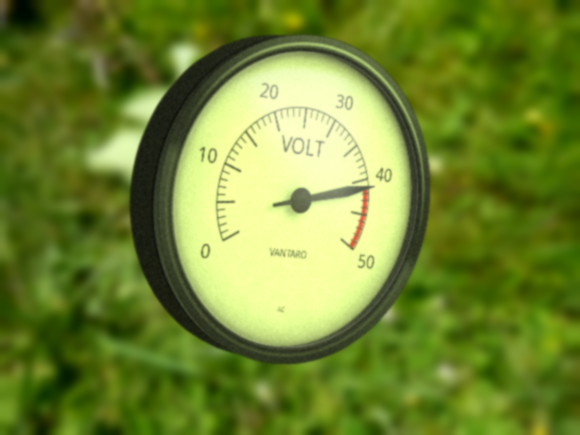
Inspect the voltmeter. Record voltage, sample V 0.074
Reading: V 41
